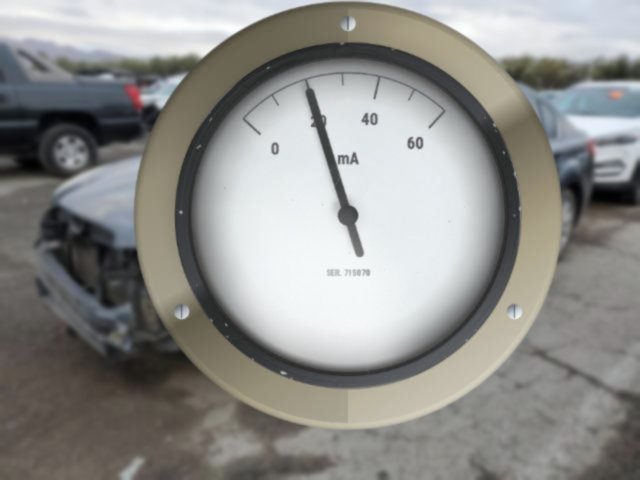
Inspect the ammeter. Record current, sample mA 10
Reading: mA 20
